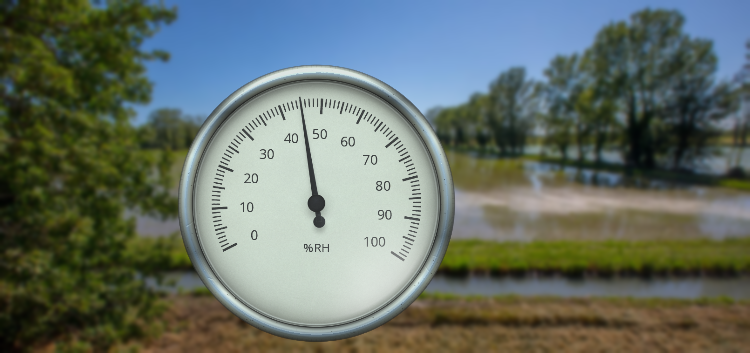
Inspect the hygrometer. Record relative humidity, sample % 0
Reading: % 45
